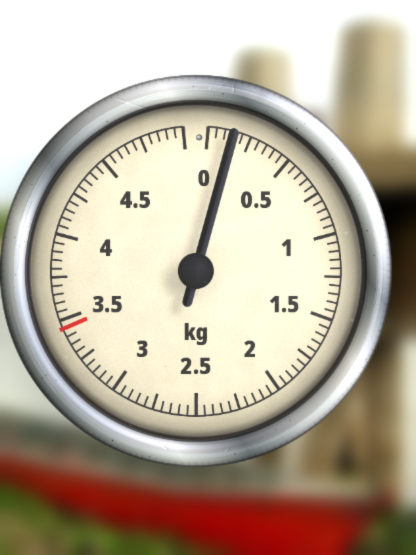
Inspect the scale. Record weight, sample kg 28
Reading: kg 0.15
